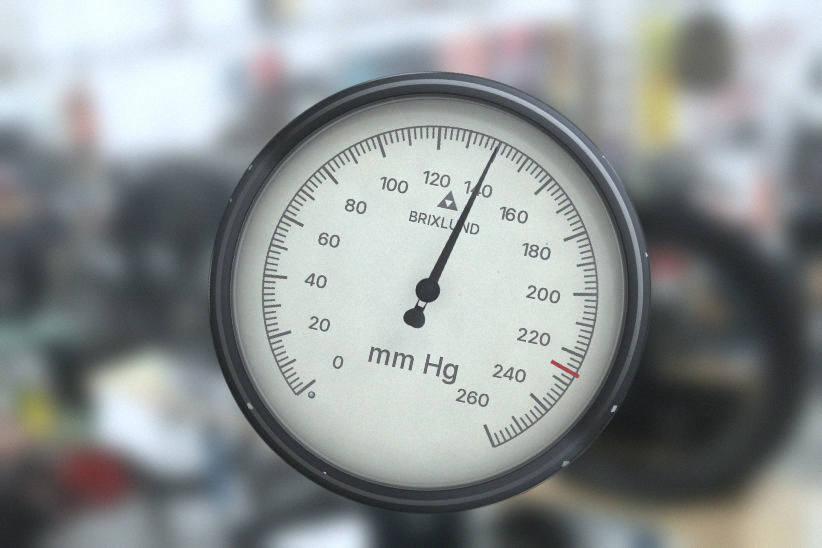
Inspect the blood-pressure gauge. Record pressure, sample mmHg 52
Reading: mmHg 140
